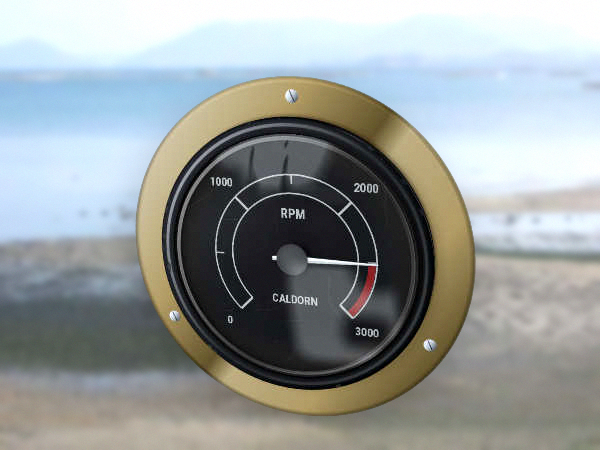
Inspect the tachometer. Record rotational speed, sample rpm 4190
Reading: rpm 2500
